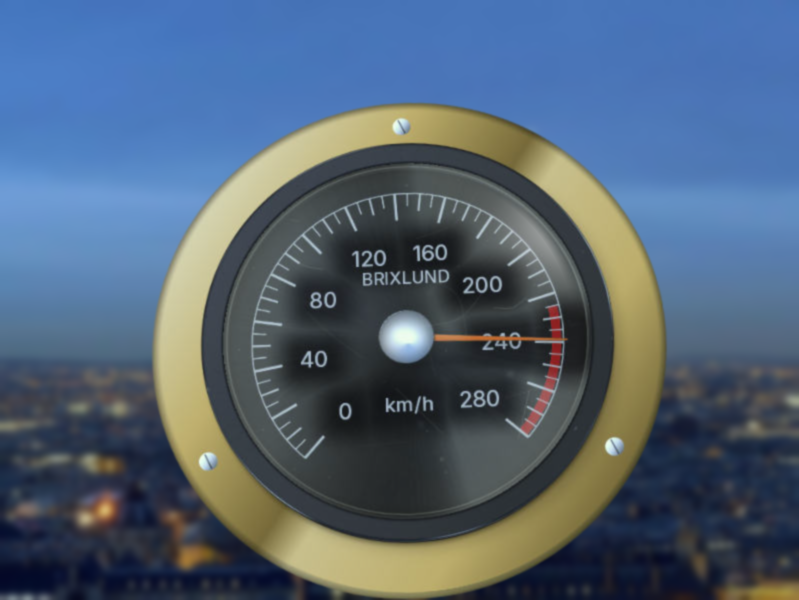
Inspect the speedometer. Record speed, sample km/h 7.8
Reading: km/h 240
